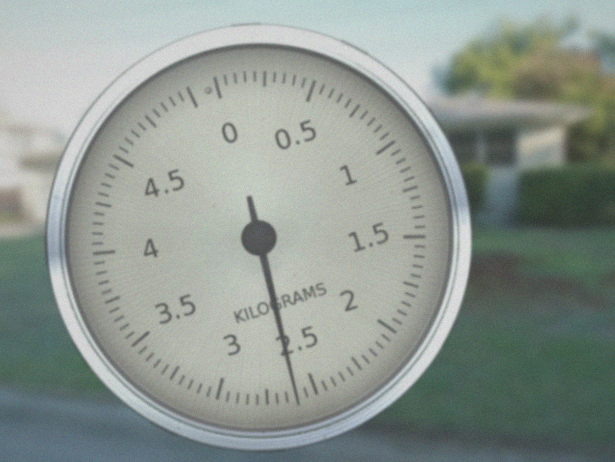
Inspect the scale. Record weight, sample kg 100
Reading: kg 2.6
